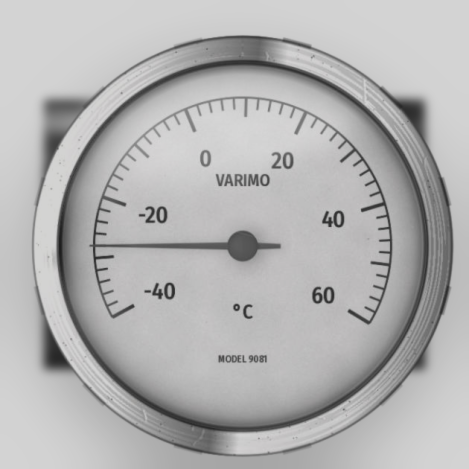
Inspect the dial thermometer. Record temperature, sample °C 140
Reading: °C -28
